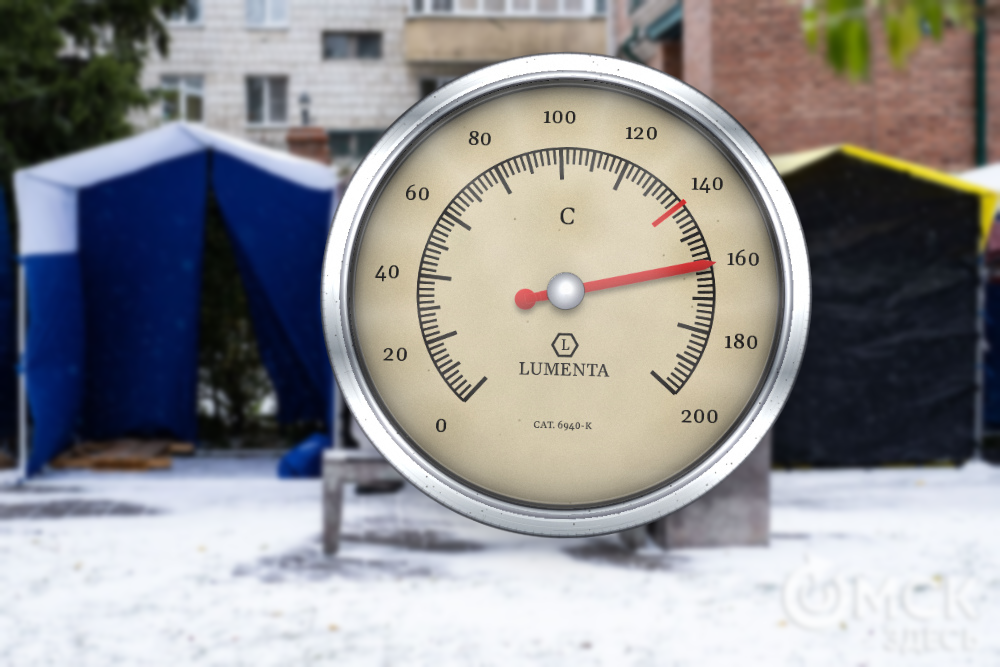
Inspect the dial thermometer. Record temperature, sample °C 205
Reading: °C 160
